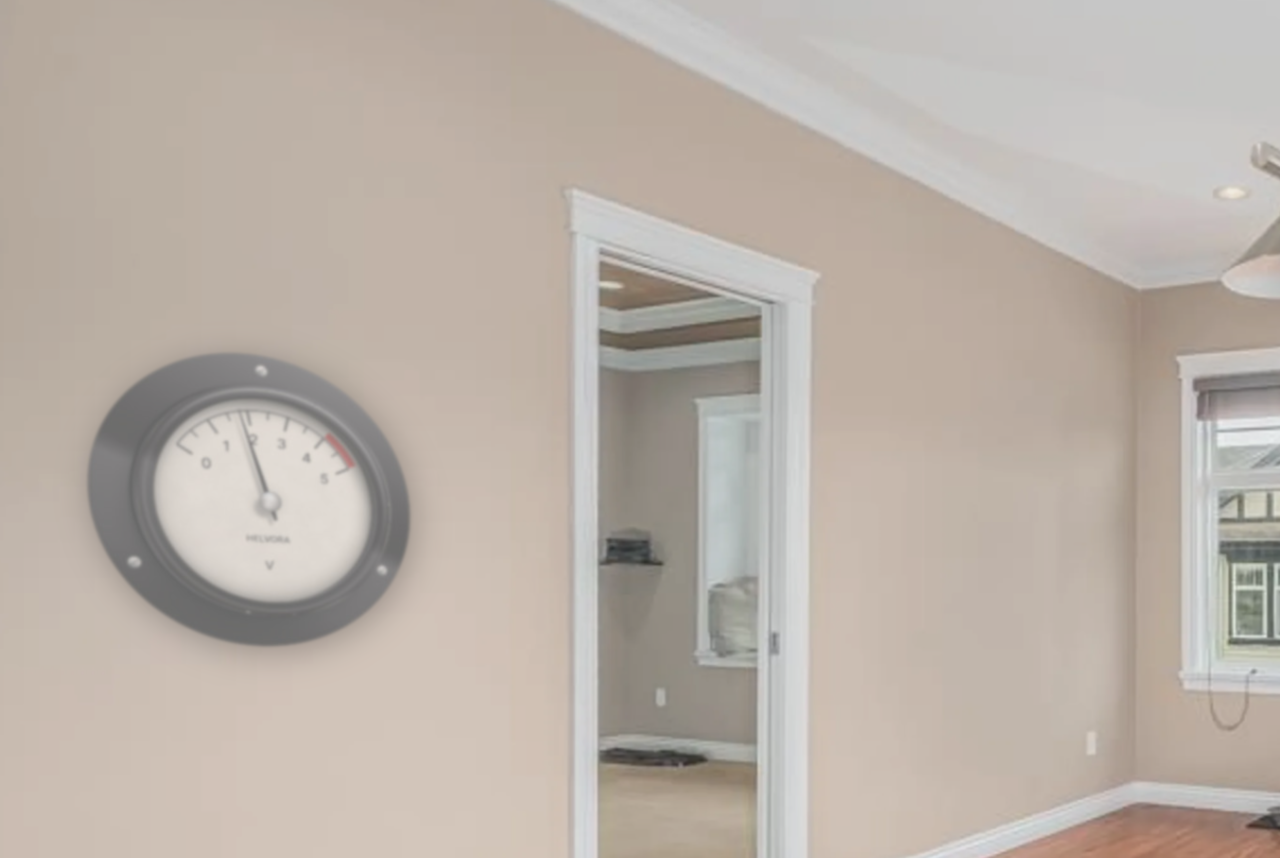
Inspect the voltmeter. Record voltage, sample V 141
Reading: V 1.75
